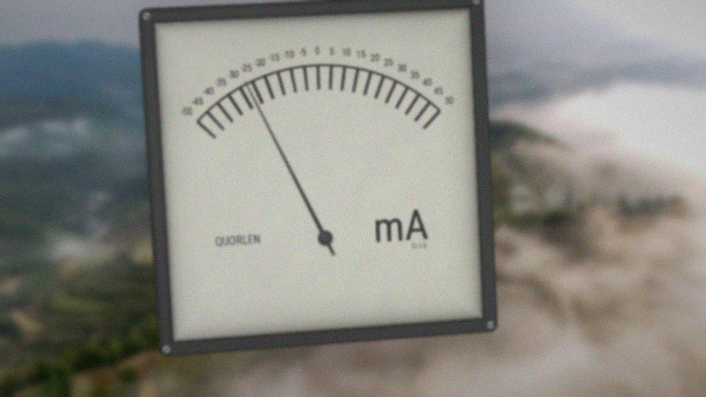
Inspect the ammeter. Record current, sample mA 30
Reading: mA -27.5
